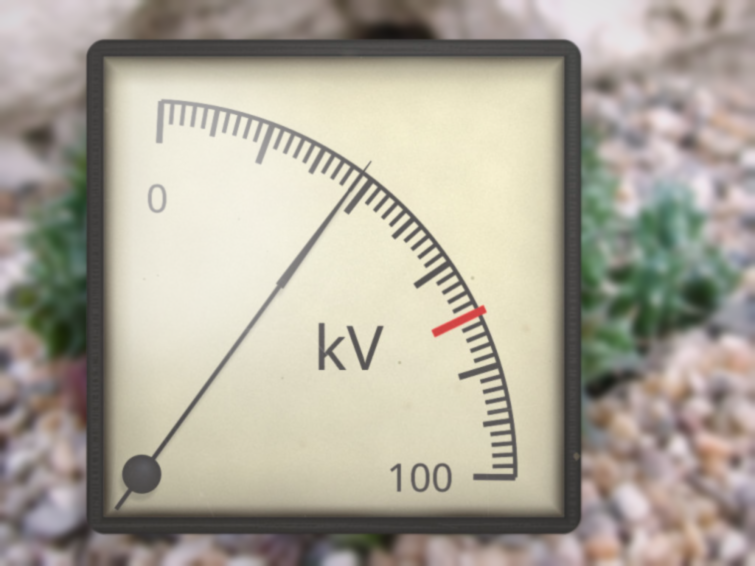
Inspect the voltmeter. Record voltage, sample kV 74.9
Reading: kV 38
